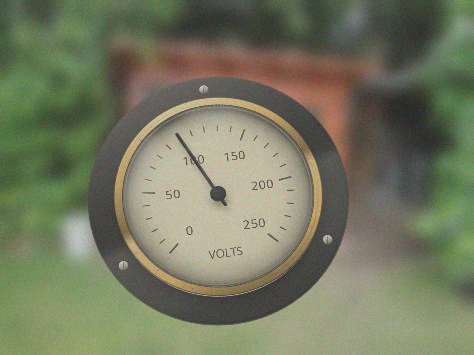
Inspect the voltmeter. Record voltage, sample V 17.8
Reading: V 100
